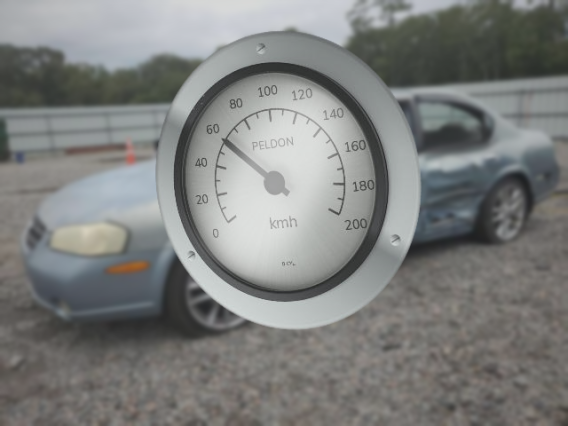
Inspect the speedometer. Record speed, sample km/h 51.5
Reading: km/h 60
